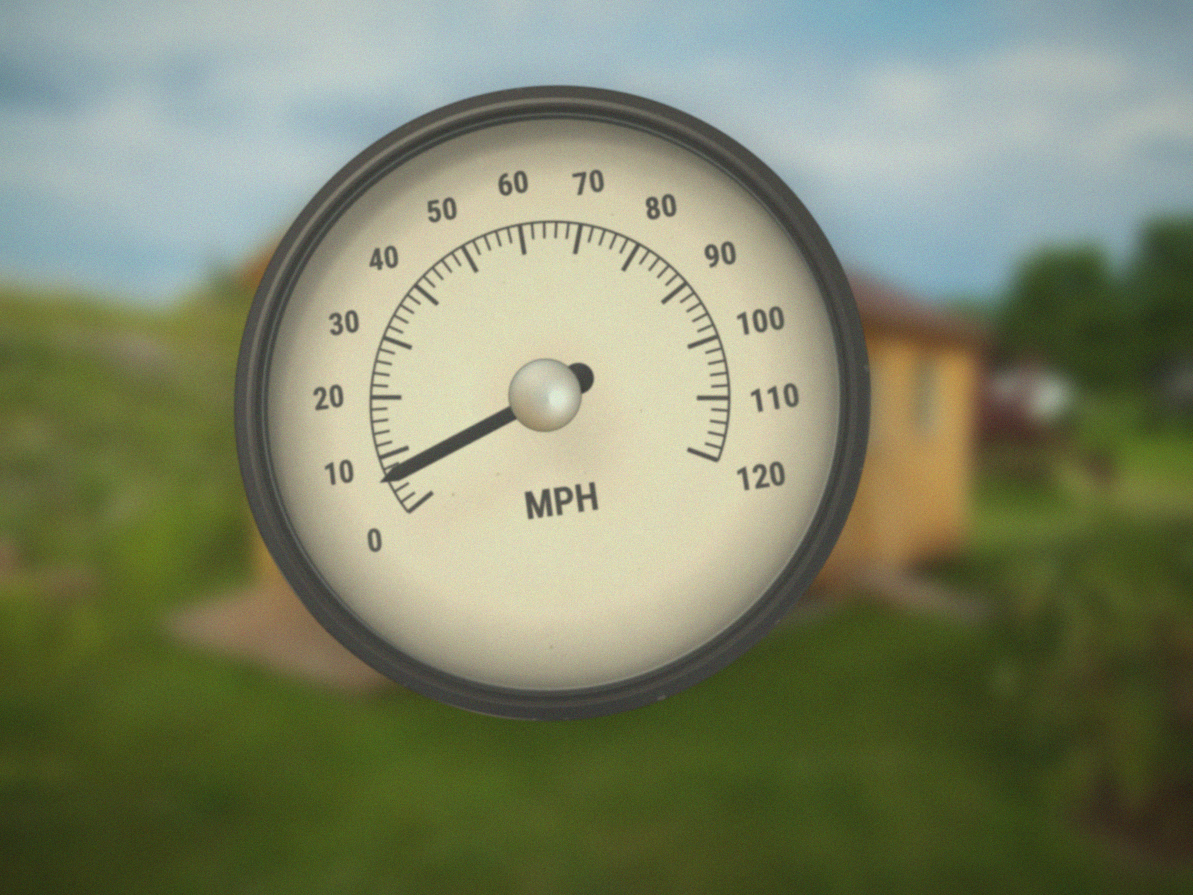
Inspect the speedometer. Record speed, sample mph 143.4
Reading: mph 6
